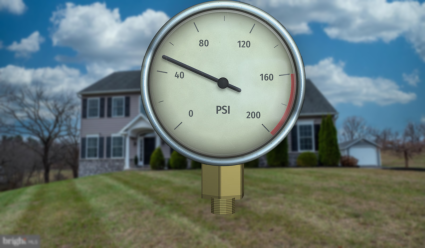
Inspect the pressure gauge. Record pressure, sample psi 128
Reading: psi 50
